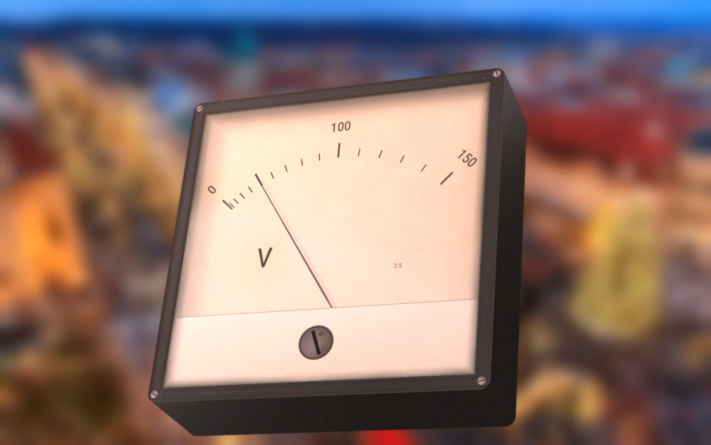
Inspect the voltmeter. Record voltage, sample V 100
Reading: V 50
